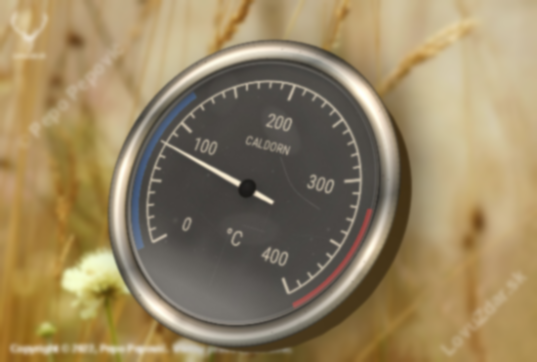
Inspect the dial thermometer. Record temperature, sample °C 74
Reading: °C 80
